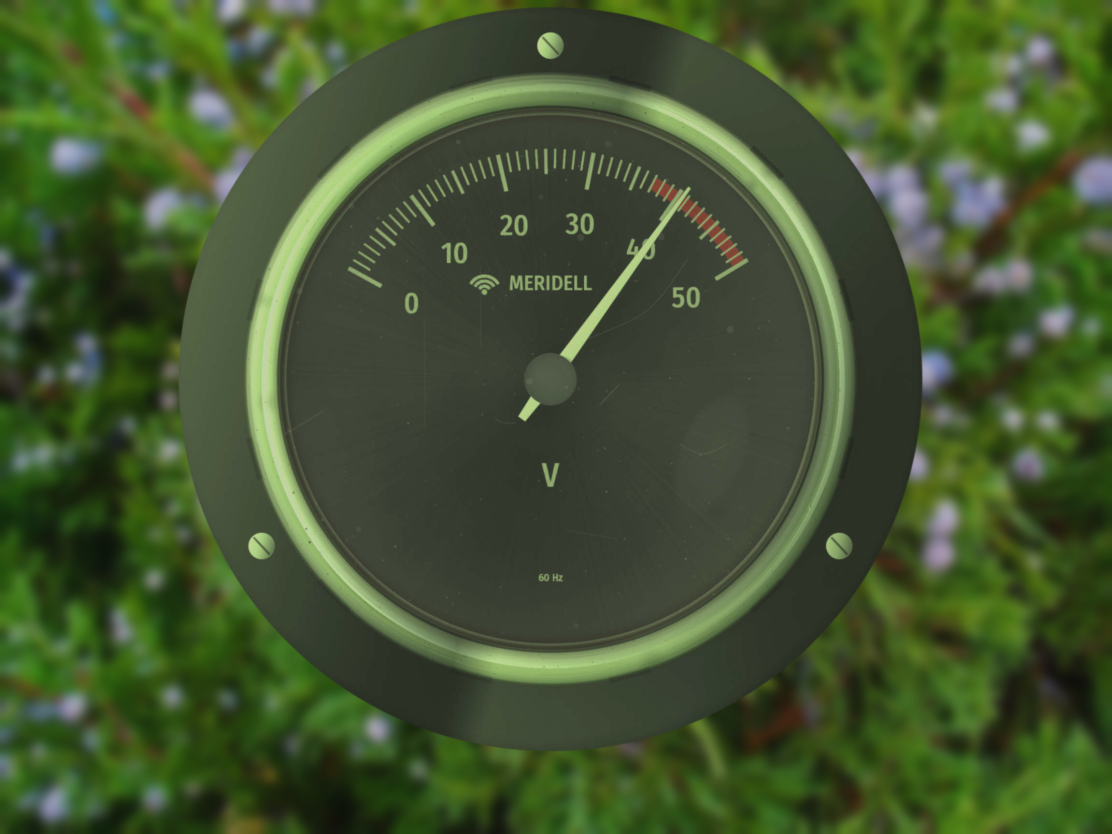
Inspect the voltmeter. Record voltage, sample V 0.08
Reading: V 40.5
